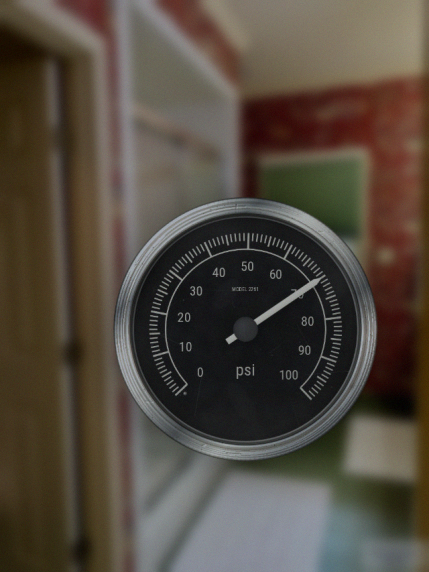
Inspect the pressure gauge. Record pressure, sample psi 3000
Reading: psi 70
